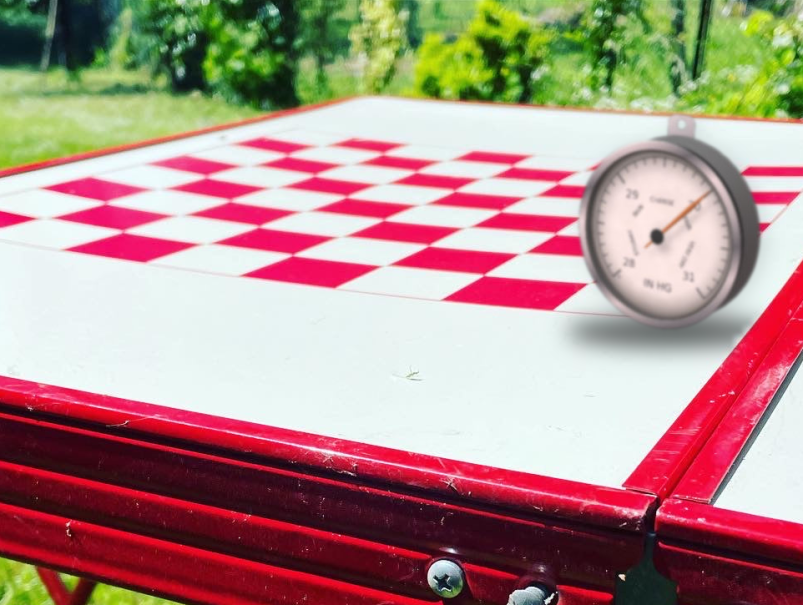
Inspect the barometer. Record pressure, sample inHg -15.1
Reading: inHg 30
